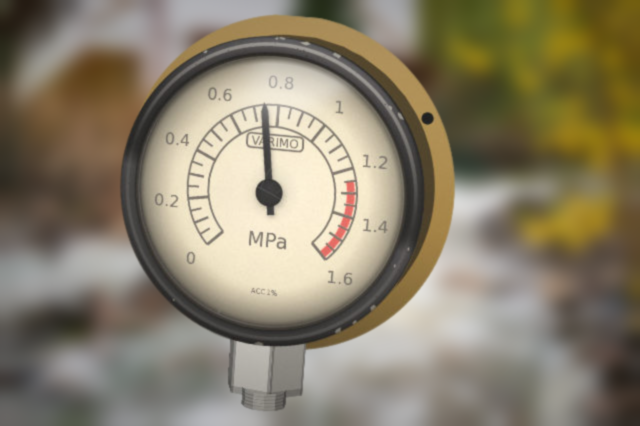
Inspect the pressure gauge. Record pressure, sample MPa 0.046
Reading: MPa 0.75
